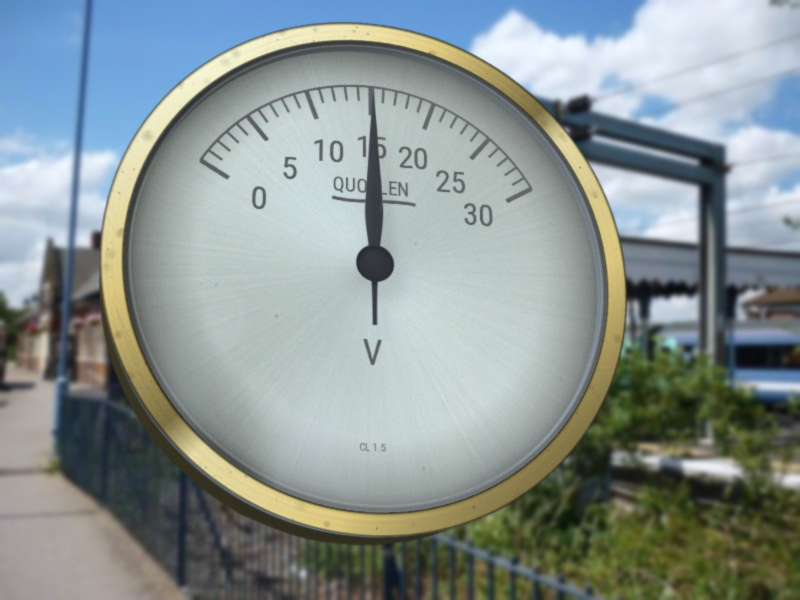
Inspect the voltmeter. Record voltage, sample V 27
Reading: V 15
